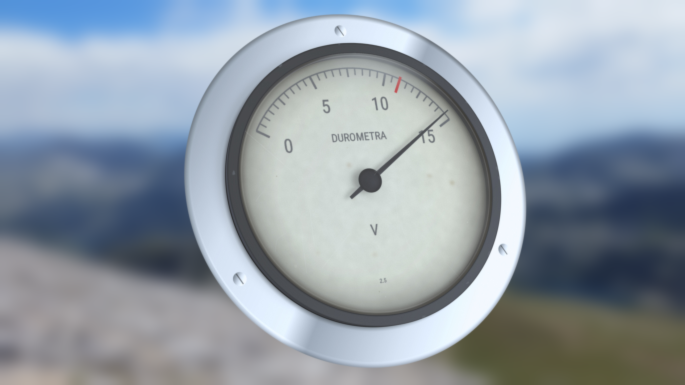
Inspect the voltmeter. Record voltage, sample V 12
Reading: V 14.5
